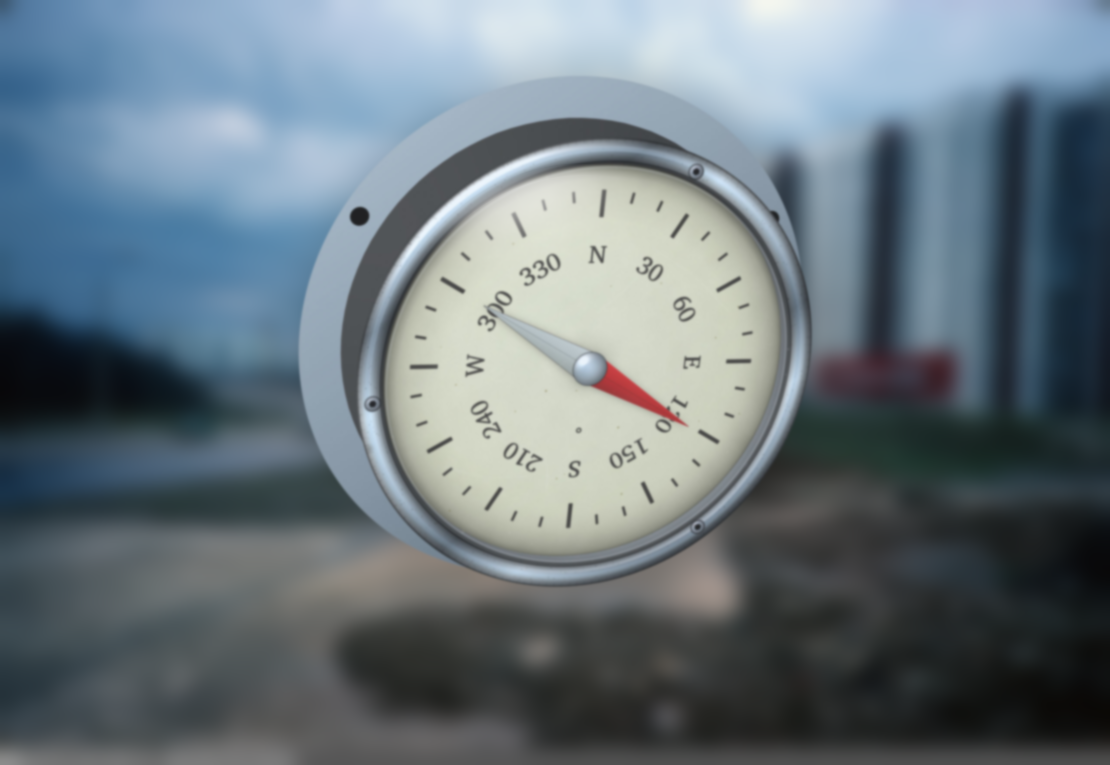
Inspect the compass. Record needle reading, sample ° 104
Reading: ° 120
